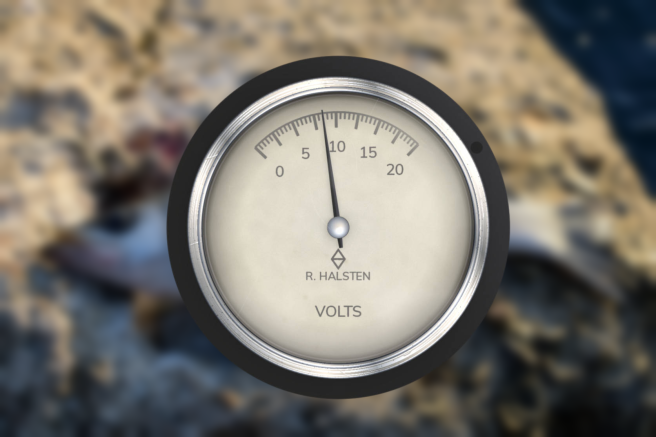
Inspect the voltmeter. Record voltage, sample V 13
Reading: V 8.5
